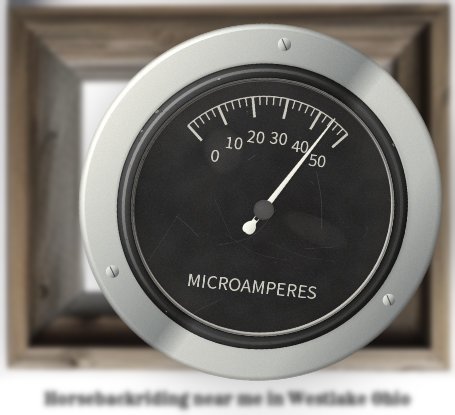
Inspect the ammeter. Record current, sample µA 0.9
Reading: µA 44
